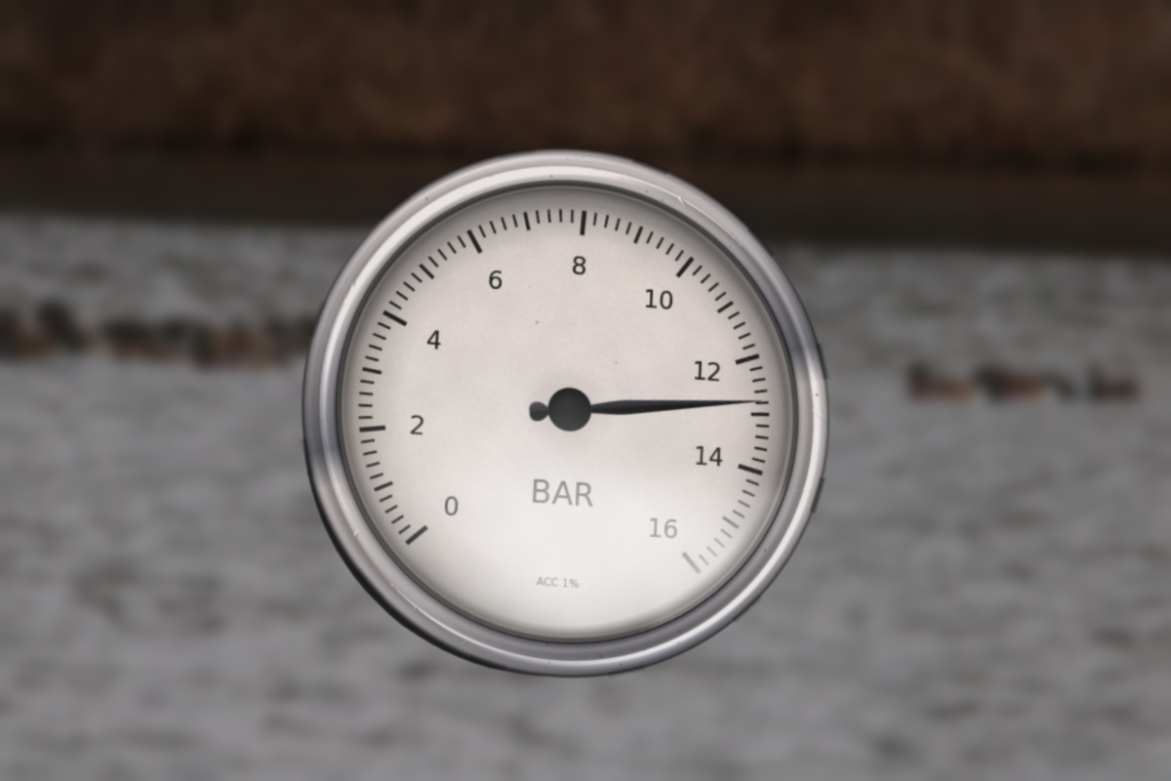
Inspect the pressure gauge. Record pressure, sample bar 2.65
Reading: bar 12.8
